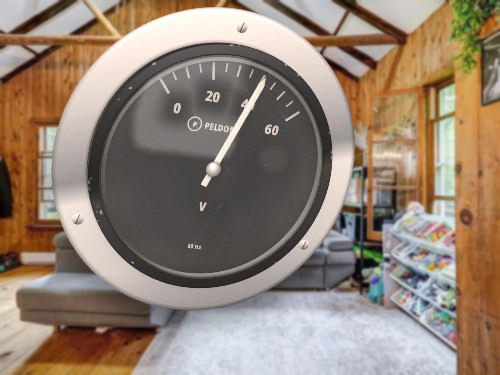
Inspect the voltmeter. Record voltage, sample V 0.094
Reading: V 40
